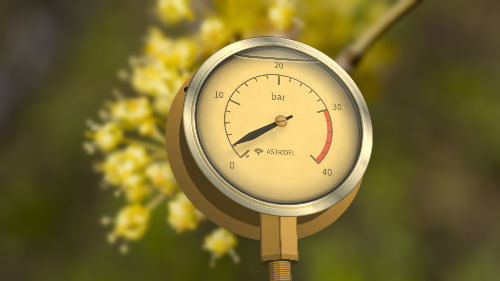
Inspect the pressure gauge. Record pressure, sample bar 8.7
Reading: bar 2
